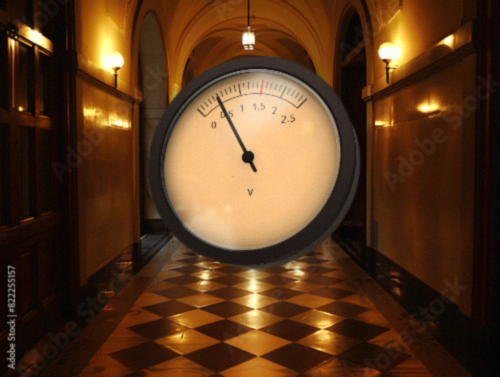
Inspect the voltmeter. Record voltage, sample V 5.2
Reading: V 0.5
